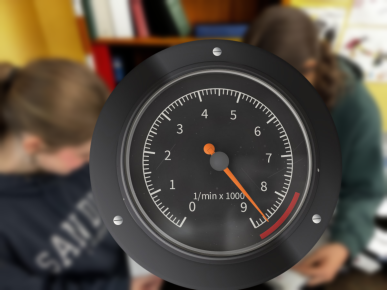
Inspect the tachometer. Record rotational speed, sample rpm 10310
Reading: rpm 8700
